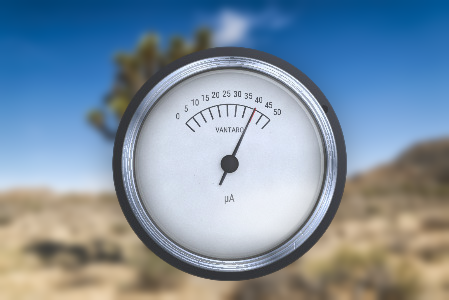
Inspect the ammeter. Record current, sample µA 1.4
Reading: µA 40
